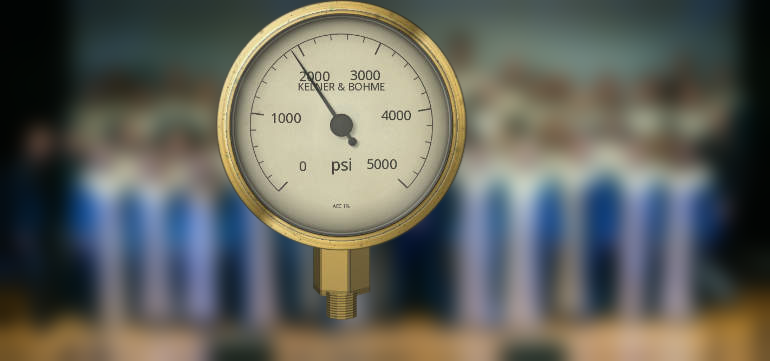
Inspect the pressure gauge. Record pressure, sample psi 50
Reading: psi 1900
